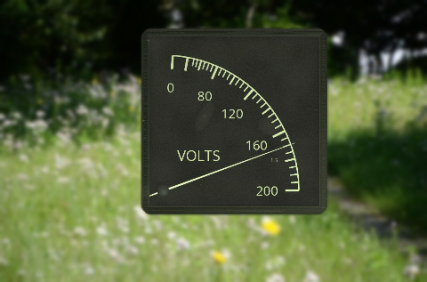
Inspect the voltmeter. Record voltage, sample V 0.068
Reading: V 170
